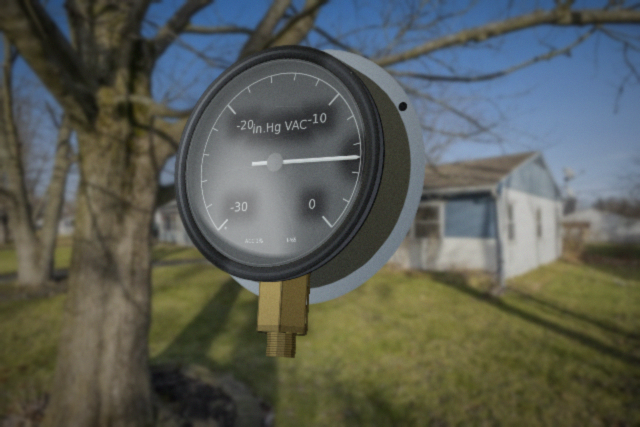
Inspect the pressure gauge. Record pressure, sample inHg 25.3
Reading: inHg -5
